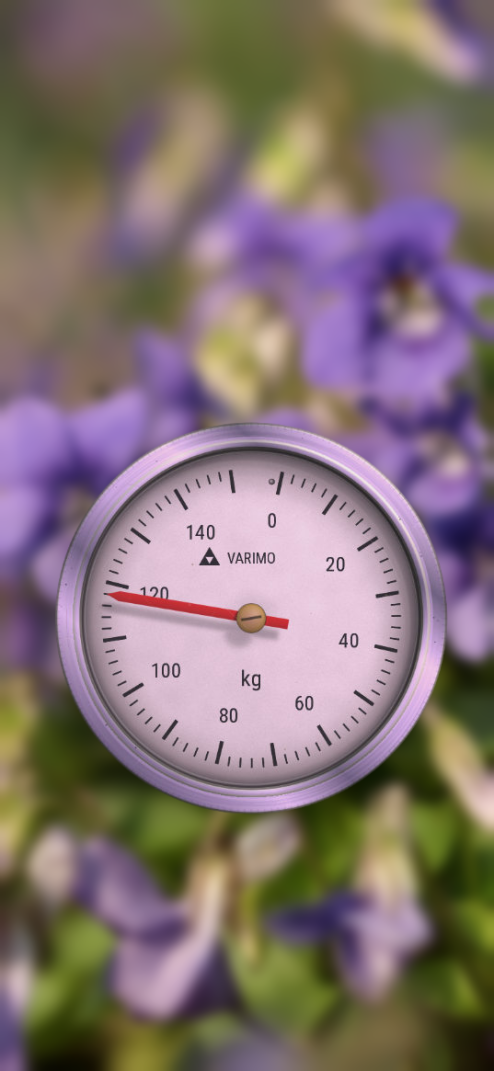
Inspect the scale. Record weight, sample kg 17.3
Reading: kg 118
